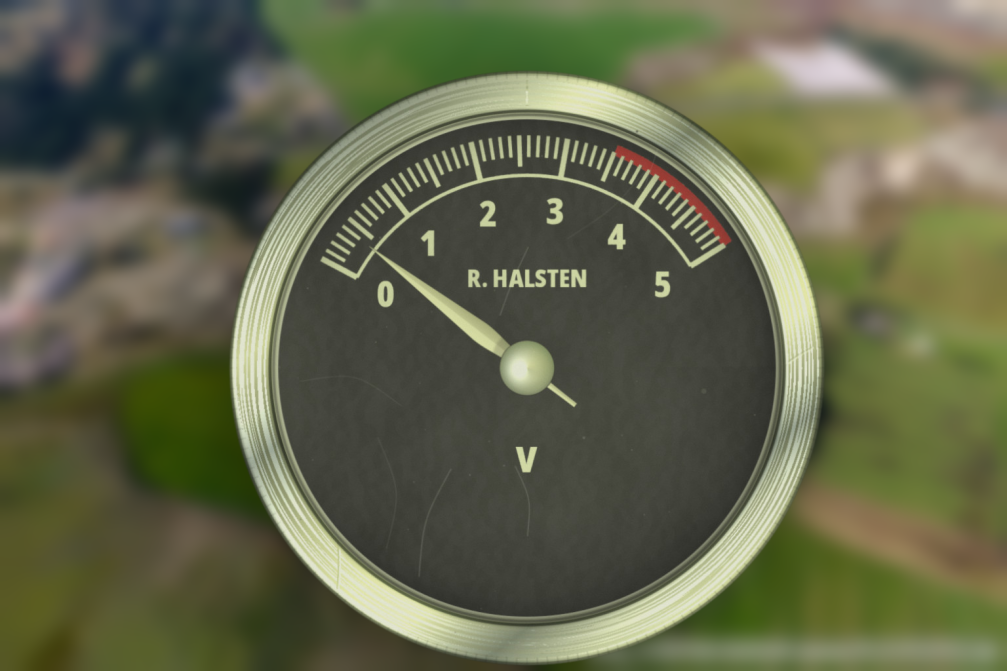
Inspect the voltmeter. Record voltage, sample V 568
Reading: V 0.4
